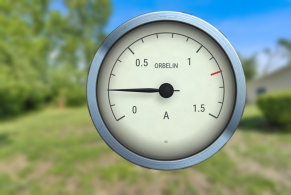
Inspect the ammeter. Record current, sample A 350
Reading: A 0.2
